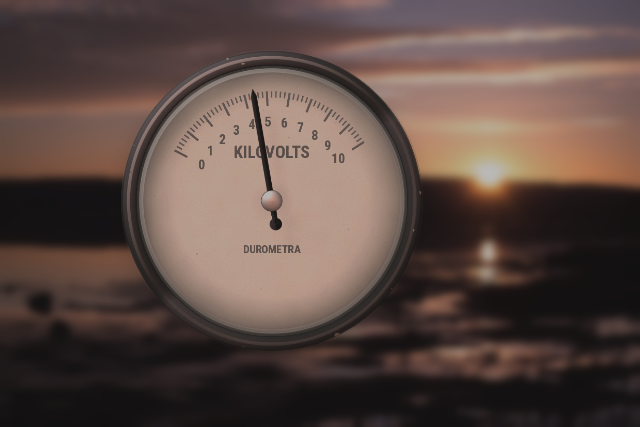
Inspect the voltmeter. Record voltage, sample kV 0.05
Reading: kV 4.4
